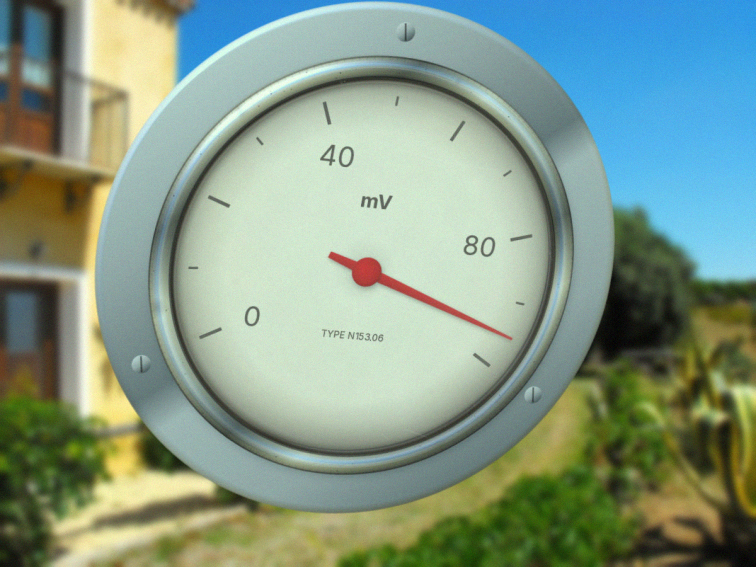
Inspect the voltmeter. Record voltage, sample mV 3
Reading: mV 95
